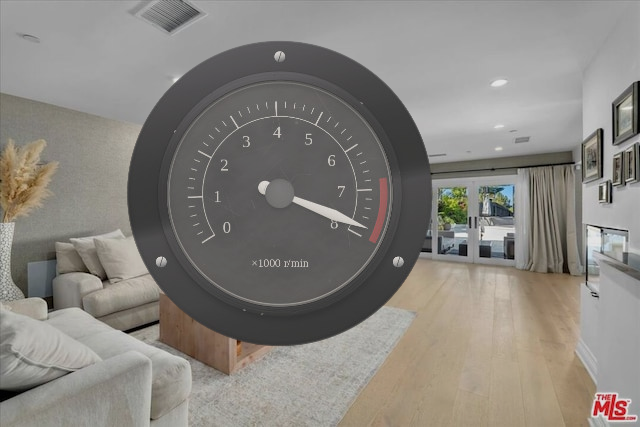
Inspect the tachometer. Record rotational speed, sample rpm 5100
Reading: rpm 7800
